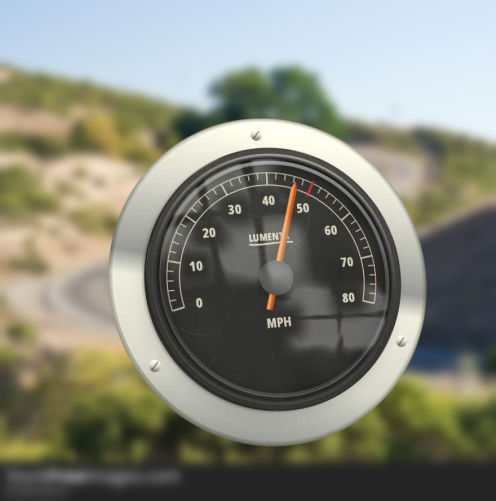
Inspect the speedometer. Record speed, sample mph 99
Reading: mph 46
